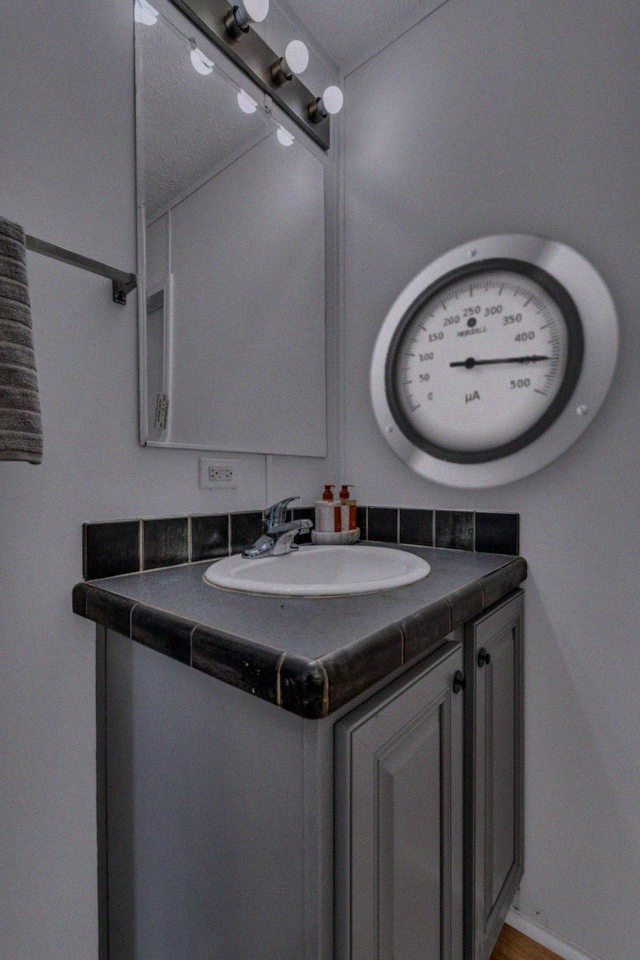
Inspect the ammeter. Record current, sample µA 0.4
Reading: µA 450
